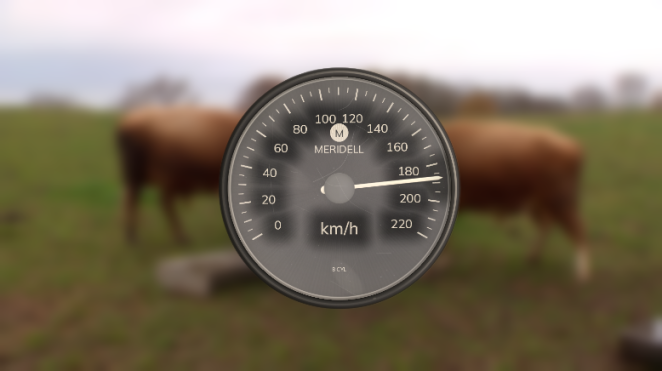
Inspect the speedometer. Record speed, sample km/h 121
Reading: km/h 187.5
